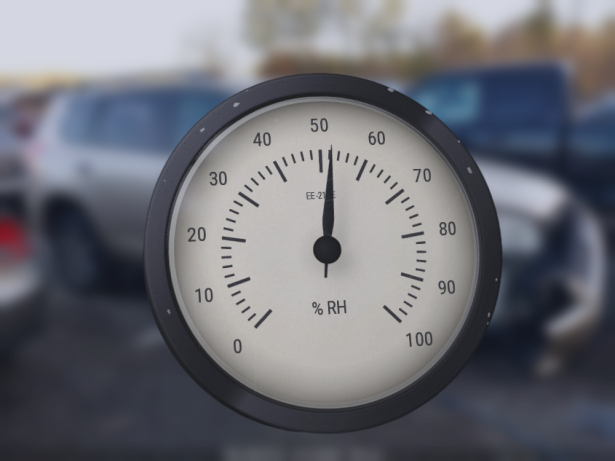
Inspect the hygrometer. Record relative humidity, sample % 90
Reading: % 52
